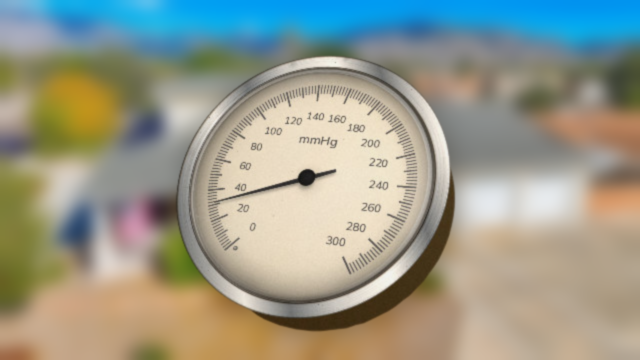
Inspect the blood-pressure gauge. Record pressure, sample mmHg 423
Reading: mmHg 30
